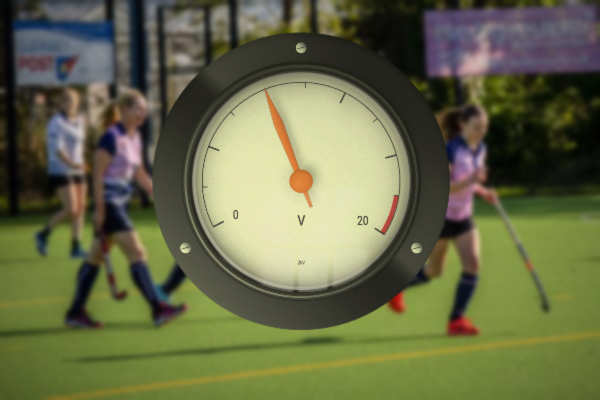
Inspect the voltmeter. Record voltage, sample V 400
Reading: V 8
